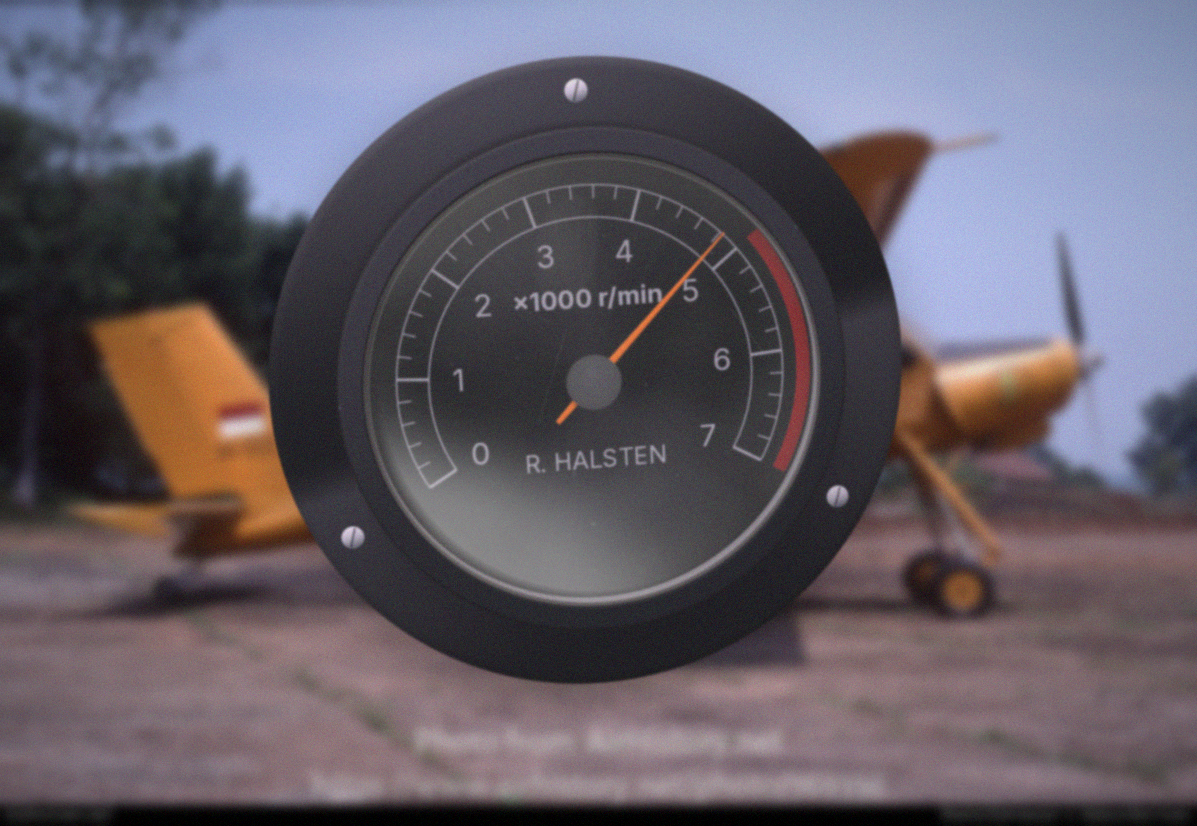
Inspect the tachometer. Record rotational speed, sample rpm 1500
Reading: rpm 4800
